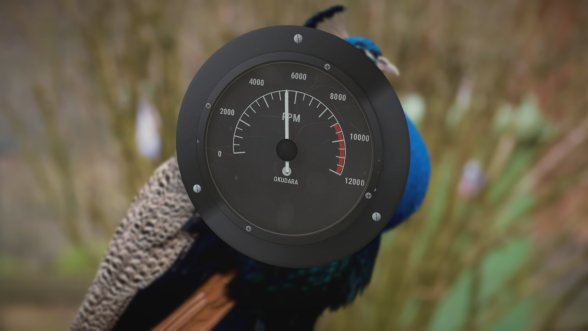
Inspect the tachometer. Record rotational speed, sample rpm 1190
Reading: rpm 5500
